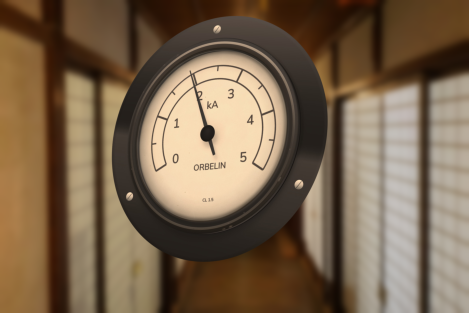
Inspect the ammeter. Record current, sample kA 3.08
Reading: kA 2
